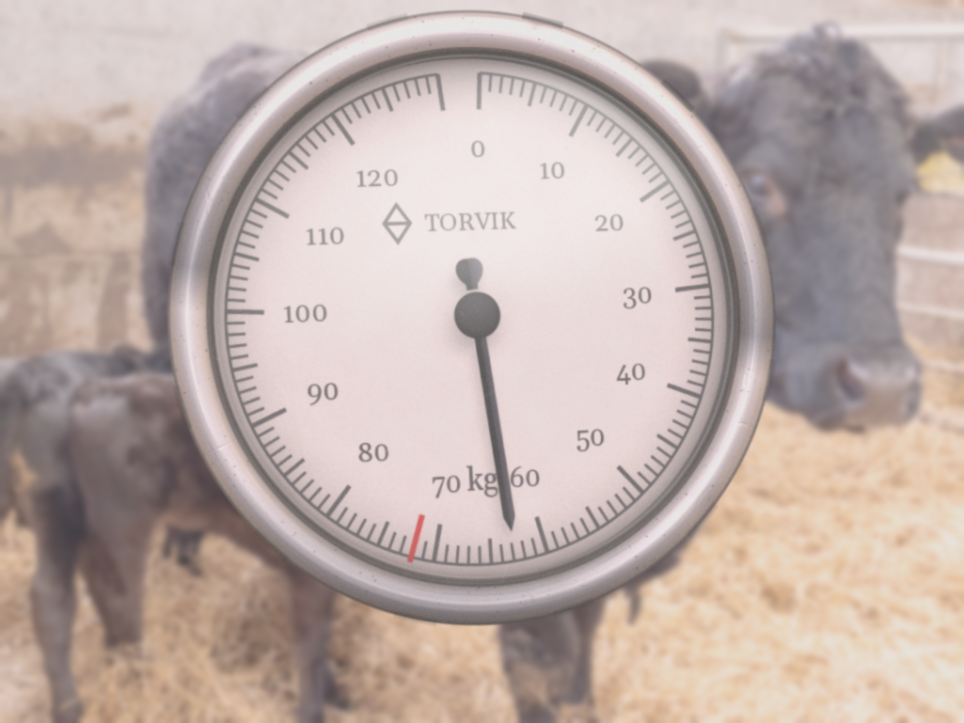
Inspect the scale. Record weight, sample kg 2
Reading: kg 63
